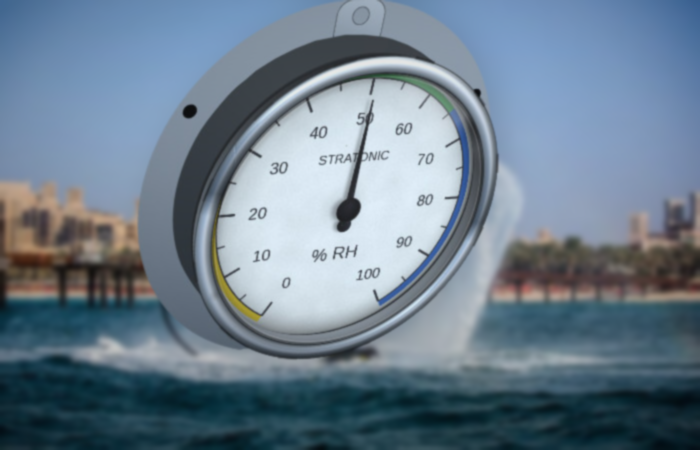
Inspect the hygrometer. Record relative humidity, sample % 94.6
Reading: % 50
